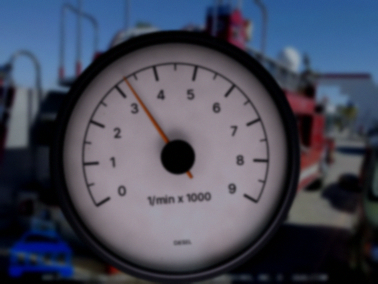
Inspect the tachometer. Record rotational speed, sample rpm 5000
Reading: rpm 3250
